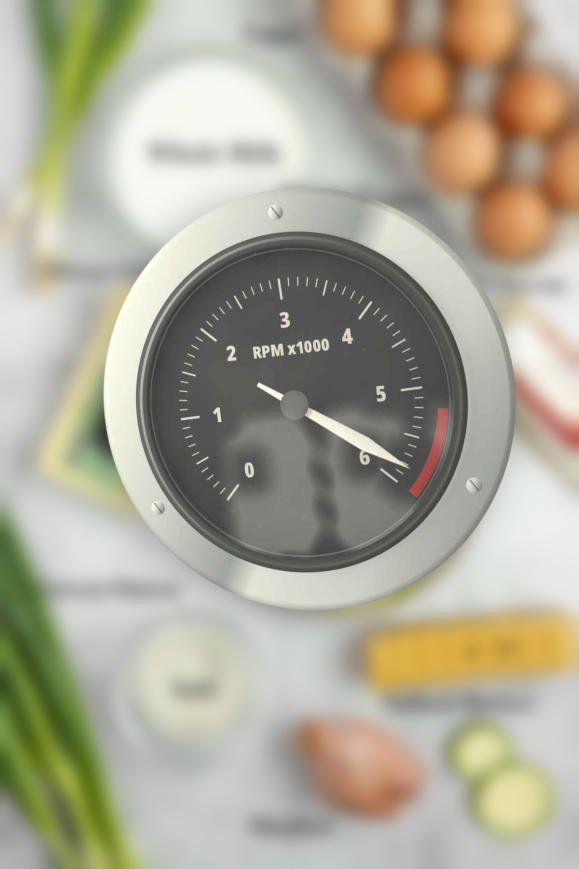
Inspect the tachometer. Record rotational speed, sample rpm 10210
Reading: rpm 5800
